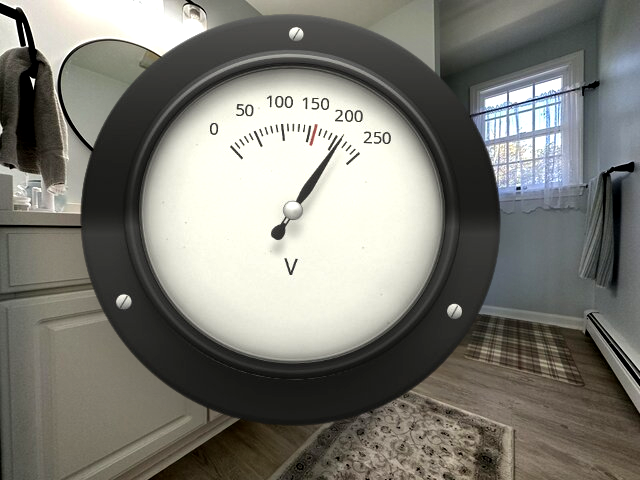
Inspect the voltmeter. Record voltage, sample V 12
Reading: V 210
